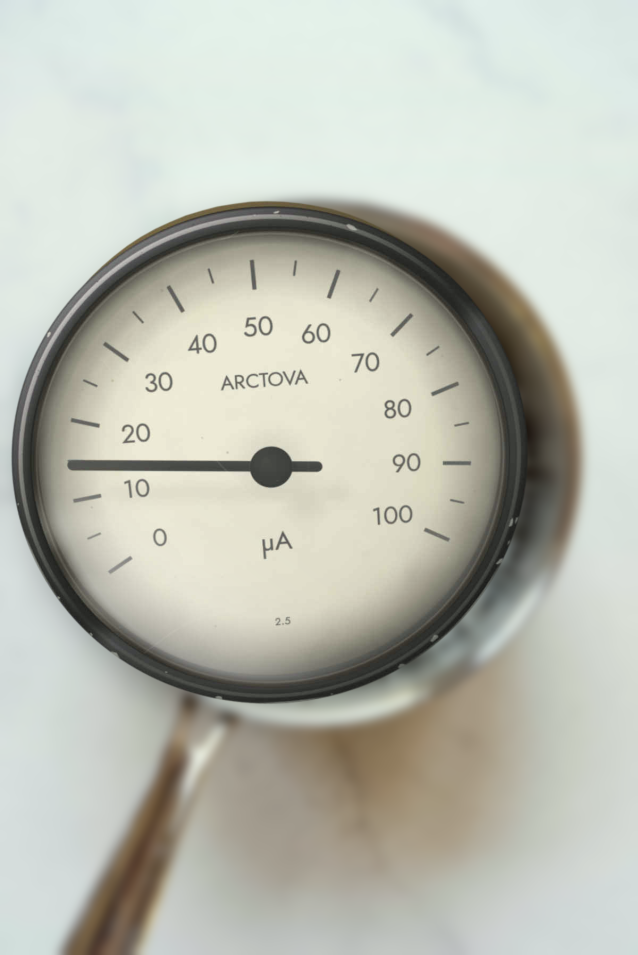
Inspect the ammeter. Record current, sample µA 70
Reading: µA 15
